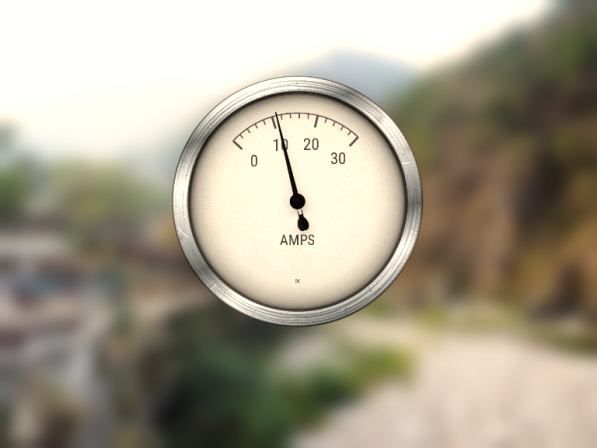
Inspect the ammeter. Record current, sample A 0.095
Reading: A 11
